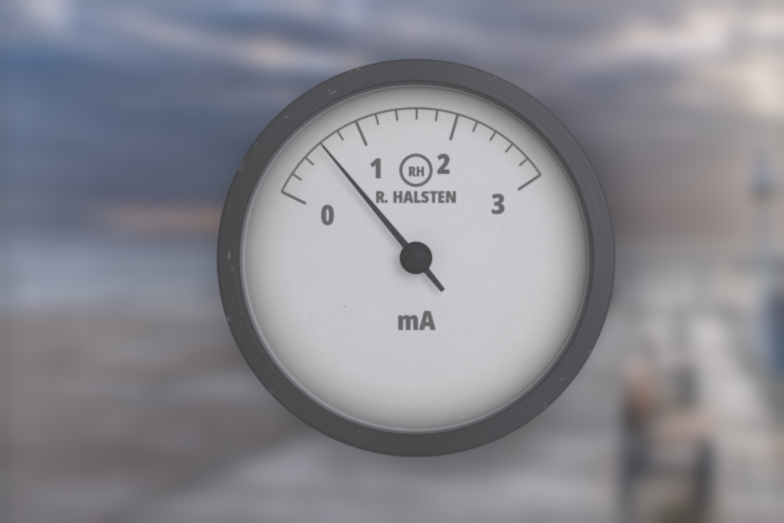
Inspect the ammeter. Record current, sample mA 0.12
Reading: mA 0.6
